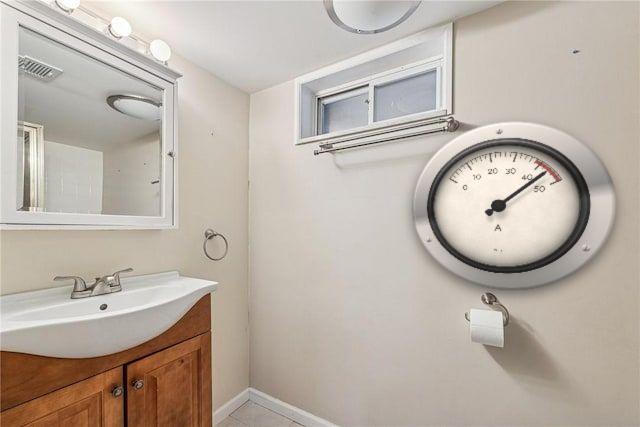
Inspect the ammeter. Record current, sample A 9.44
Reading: A 44
